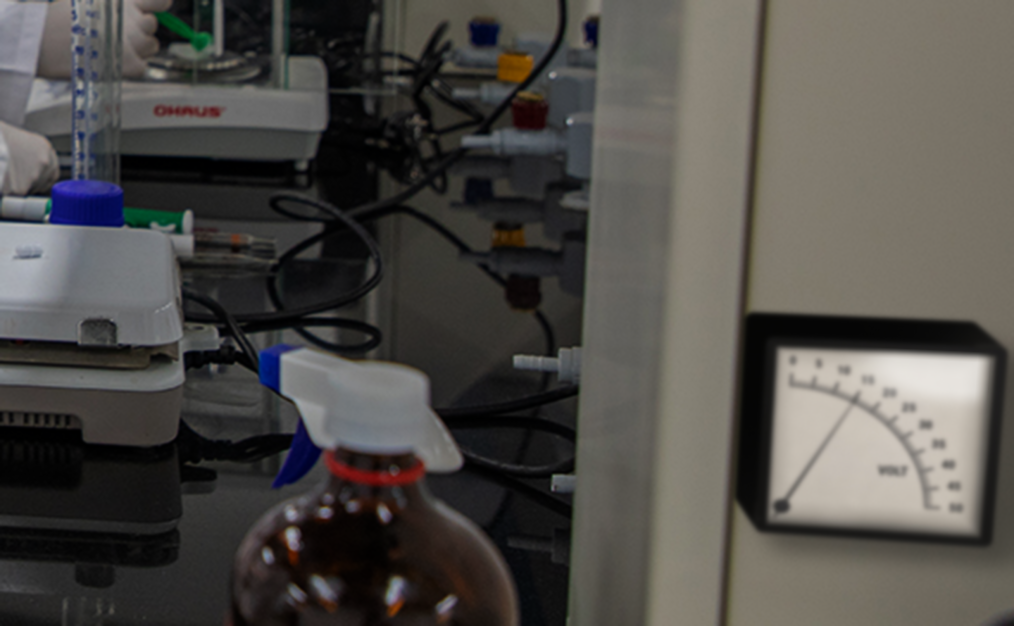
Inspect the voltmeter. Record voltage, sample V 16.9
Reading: V 15
